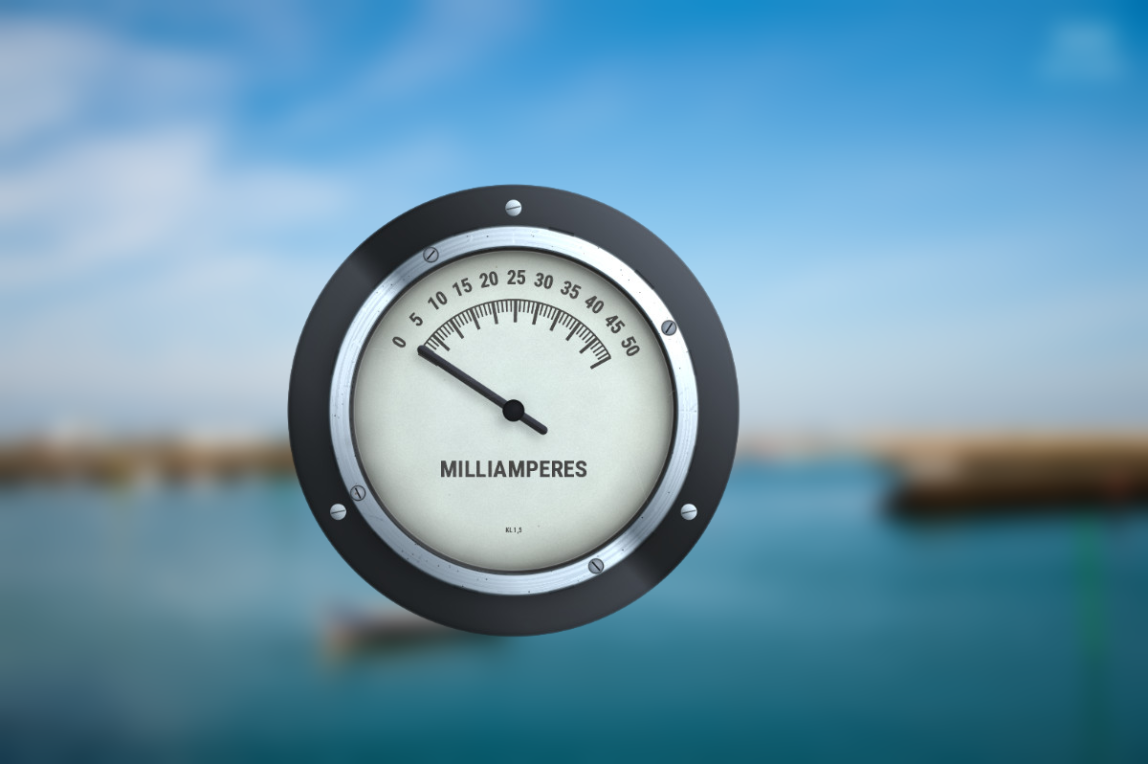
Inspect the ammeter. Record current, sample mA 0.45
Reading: mA 1
